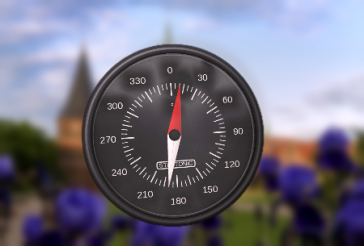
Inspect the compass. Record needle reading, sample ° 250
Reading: ° 10
